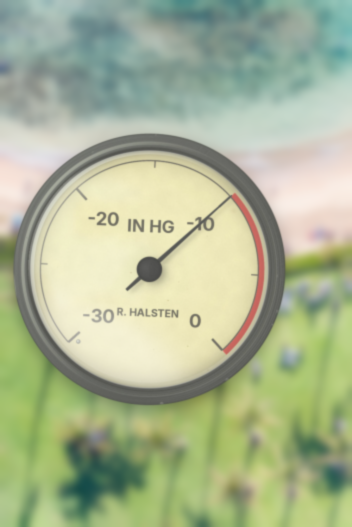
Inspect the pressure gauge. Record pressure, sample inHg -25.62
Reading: inHg -10
